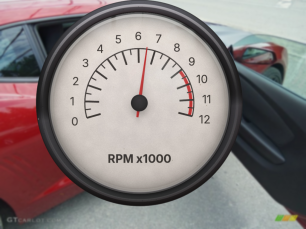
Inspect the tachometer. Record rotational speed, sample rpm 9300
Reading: rpm 6500
